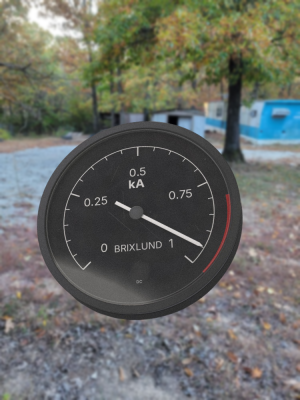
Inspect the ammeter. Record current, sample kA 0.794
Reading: kA 0.95
